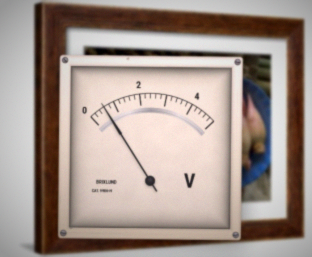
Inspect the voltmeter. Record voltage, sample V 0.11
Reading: V 0.6
